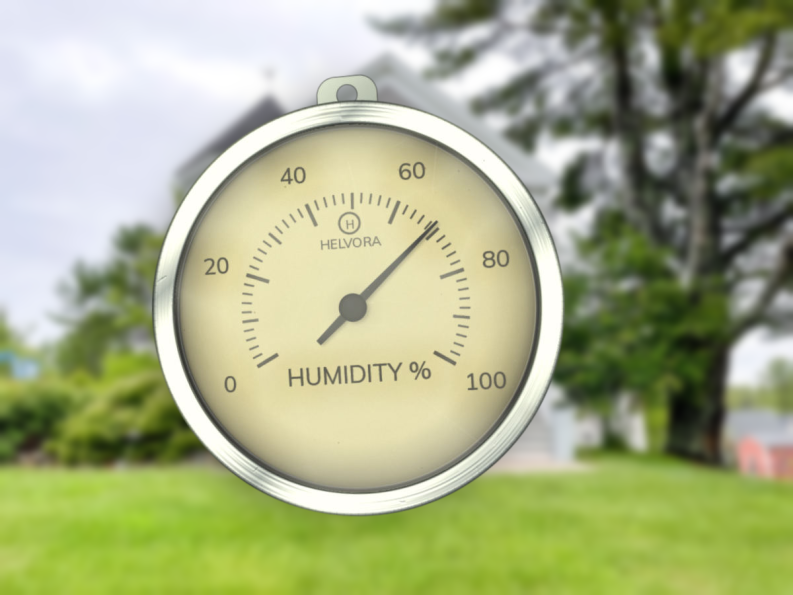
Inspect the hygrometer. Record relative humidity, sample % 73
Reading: % 69
